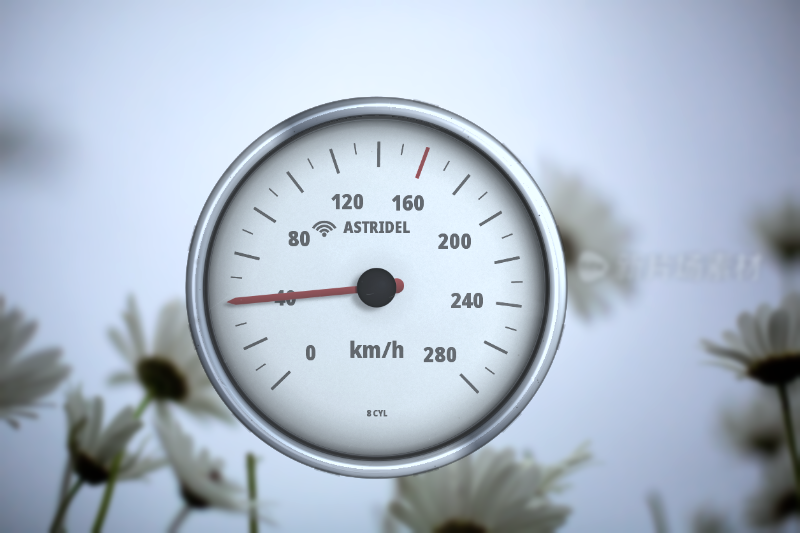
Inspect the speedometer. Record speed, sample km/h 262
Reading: km/h 40
